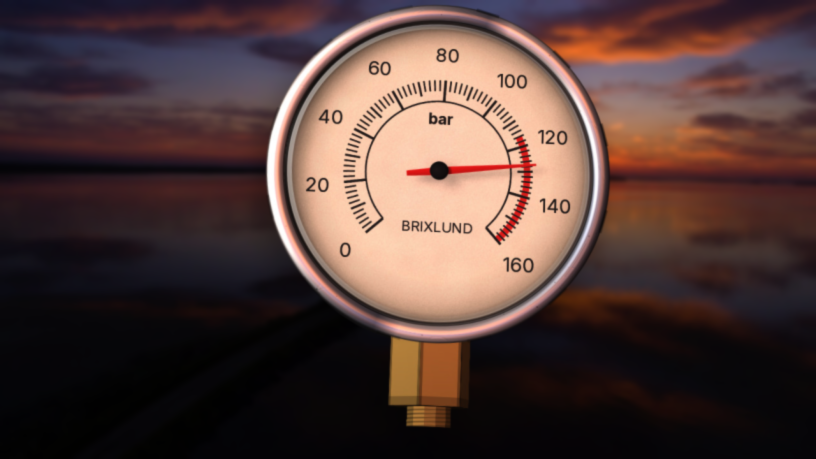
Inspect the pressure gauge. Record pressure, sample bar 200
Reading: bar 128
